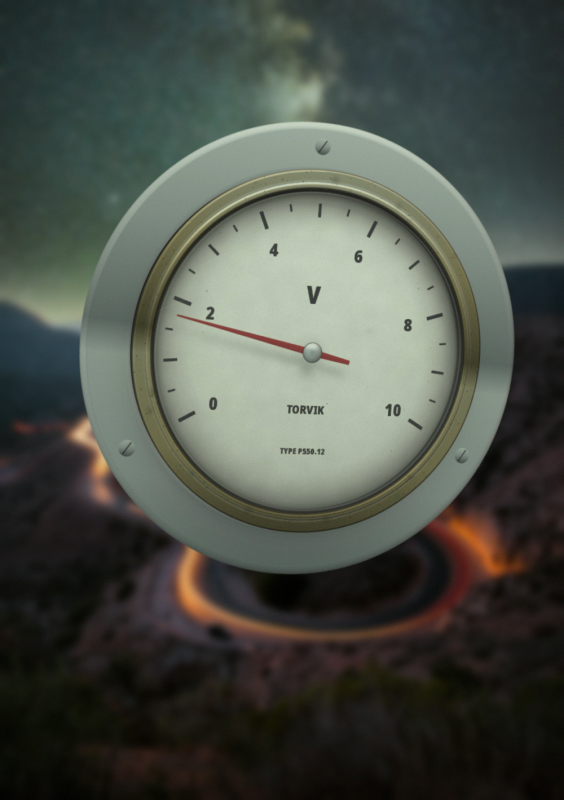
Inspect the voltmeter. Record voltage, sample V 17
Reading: V 1.75
